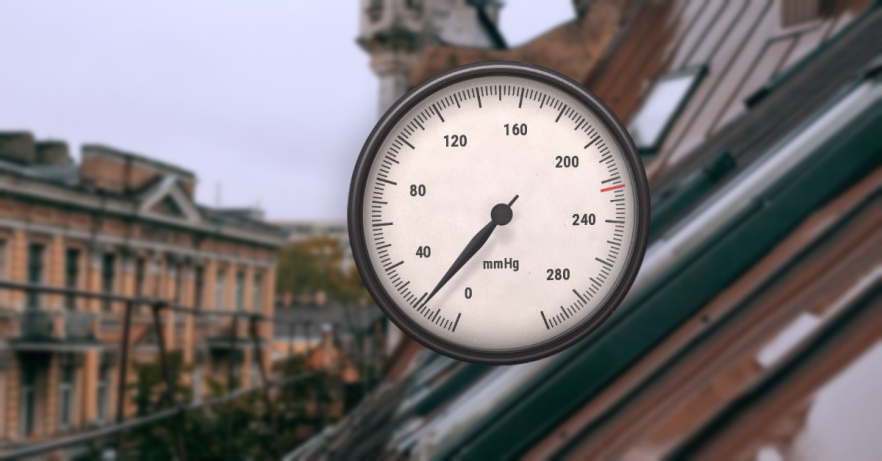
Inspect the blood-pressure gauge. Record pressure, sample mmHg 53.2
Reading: mmHg 18
